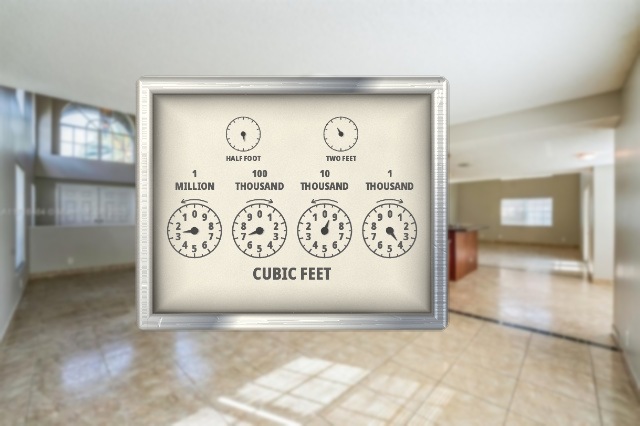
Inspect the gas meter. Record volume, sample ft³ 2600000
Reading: ft³ 269400
